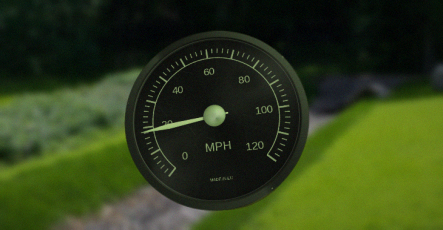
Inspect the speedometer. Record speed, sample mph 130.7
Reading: mph 18
